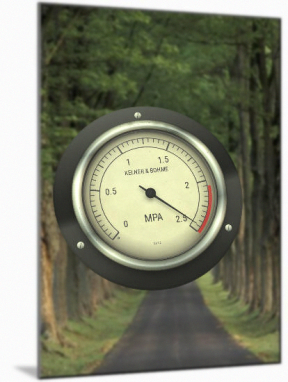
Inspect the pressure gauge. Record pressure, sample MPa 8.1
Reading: MPa 2.45
